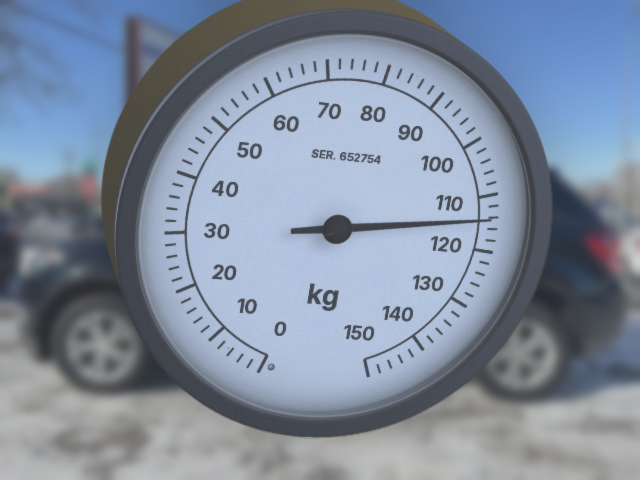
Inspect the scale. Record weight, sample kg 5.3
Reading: kg 114
